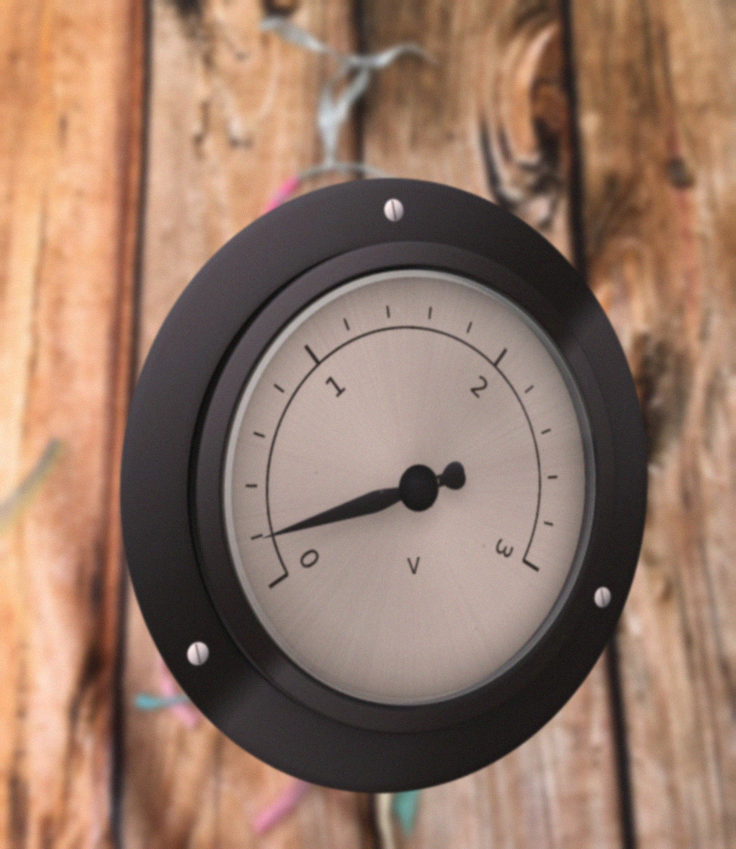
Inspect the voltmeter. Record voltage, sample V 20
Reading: V 0.2
